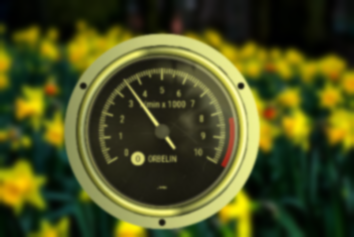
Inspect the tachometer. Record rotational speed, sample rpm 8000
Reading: rpm 3500
